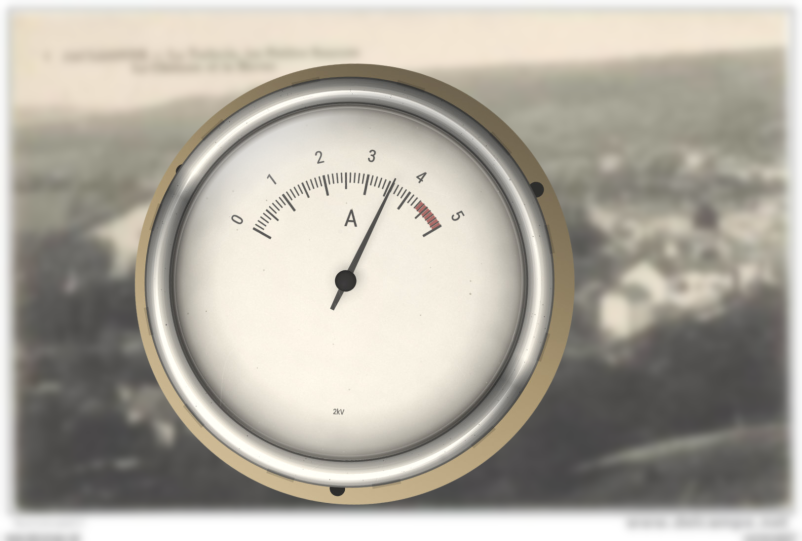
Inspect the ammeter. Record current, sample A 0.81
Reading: A 3.6
